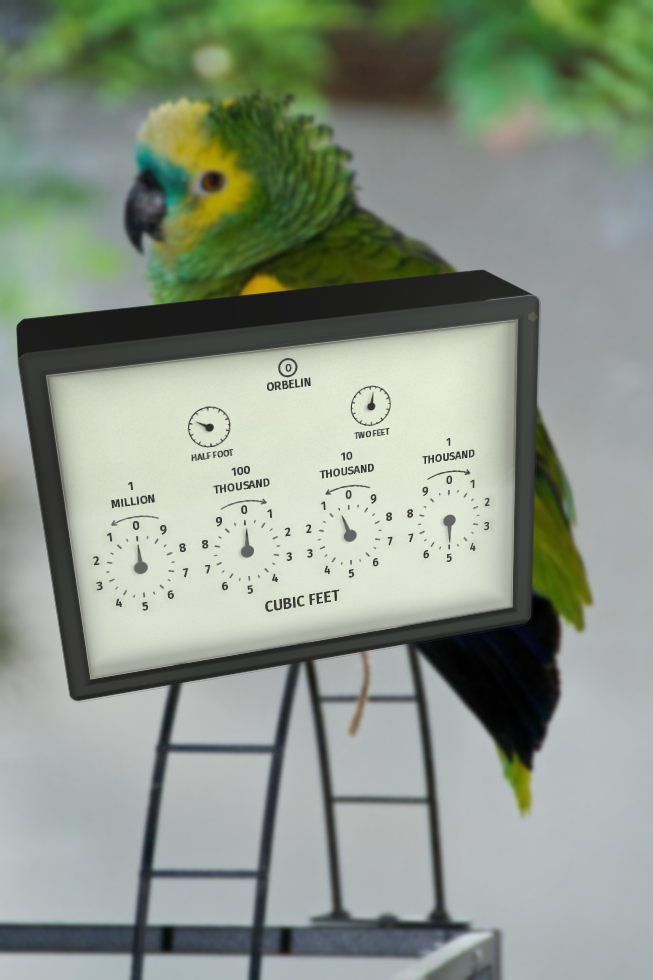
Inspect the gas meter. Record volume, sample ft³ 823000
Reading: ft³ 500
